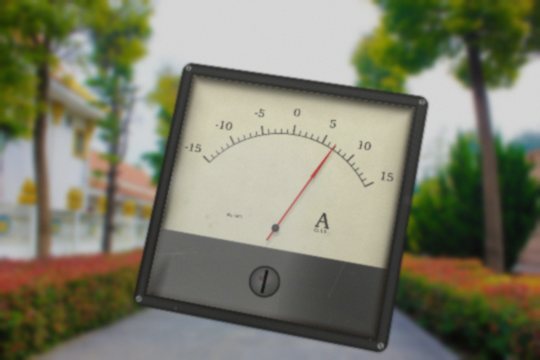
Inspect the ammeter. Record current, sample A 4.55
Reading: A 7
